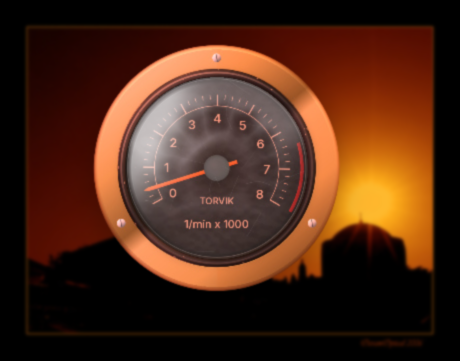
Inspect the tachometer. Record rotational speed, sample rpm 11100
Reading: rpm 400
